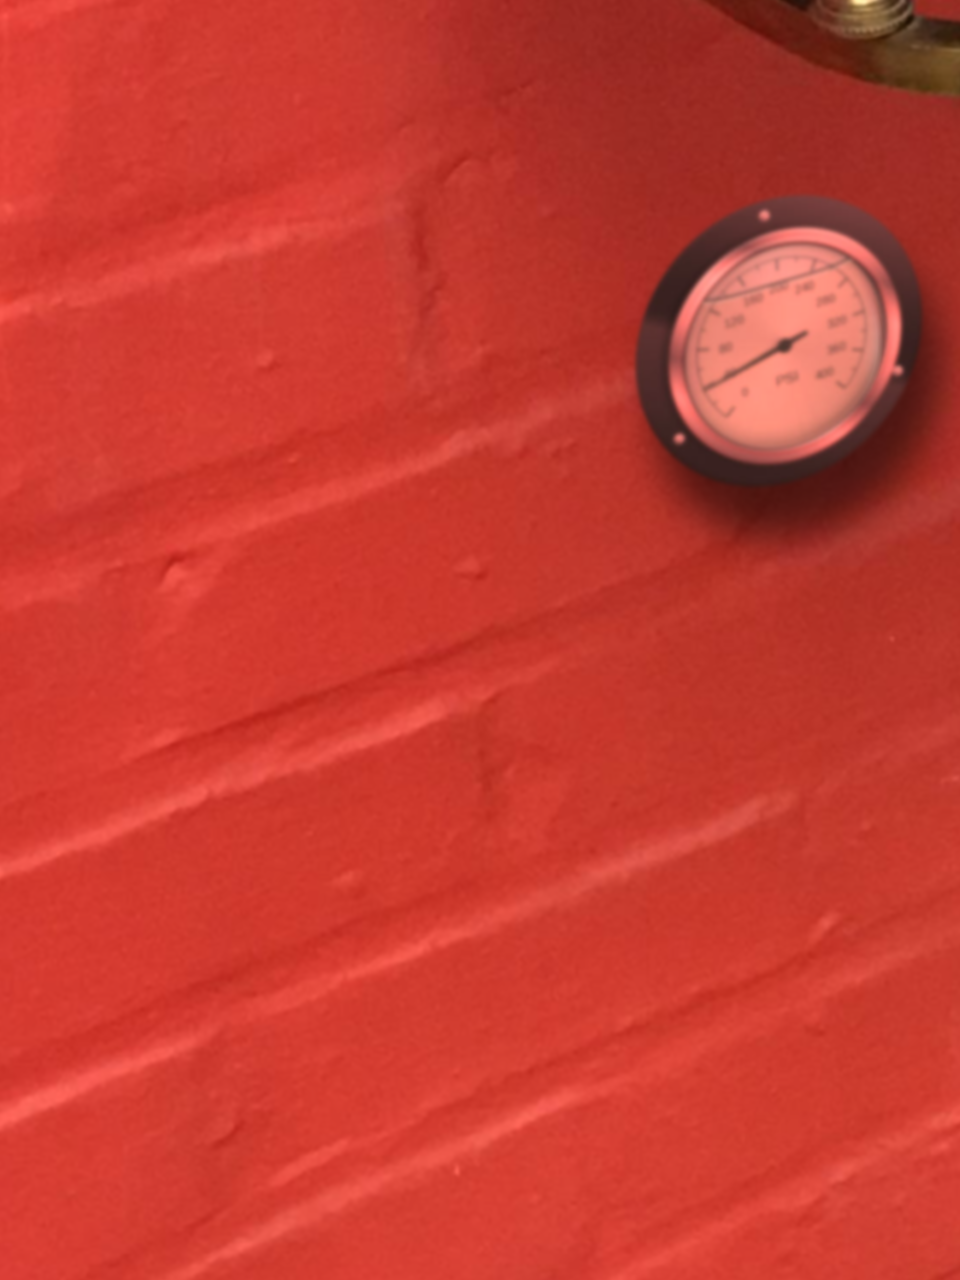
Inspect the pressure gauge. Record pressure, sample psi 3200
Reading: psi 40
